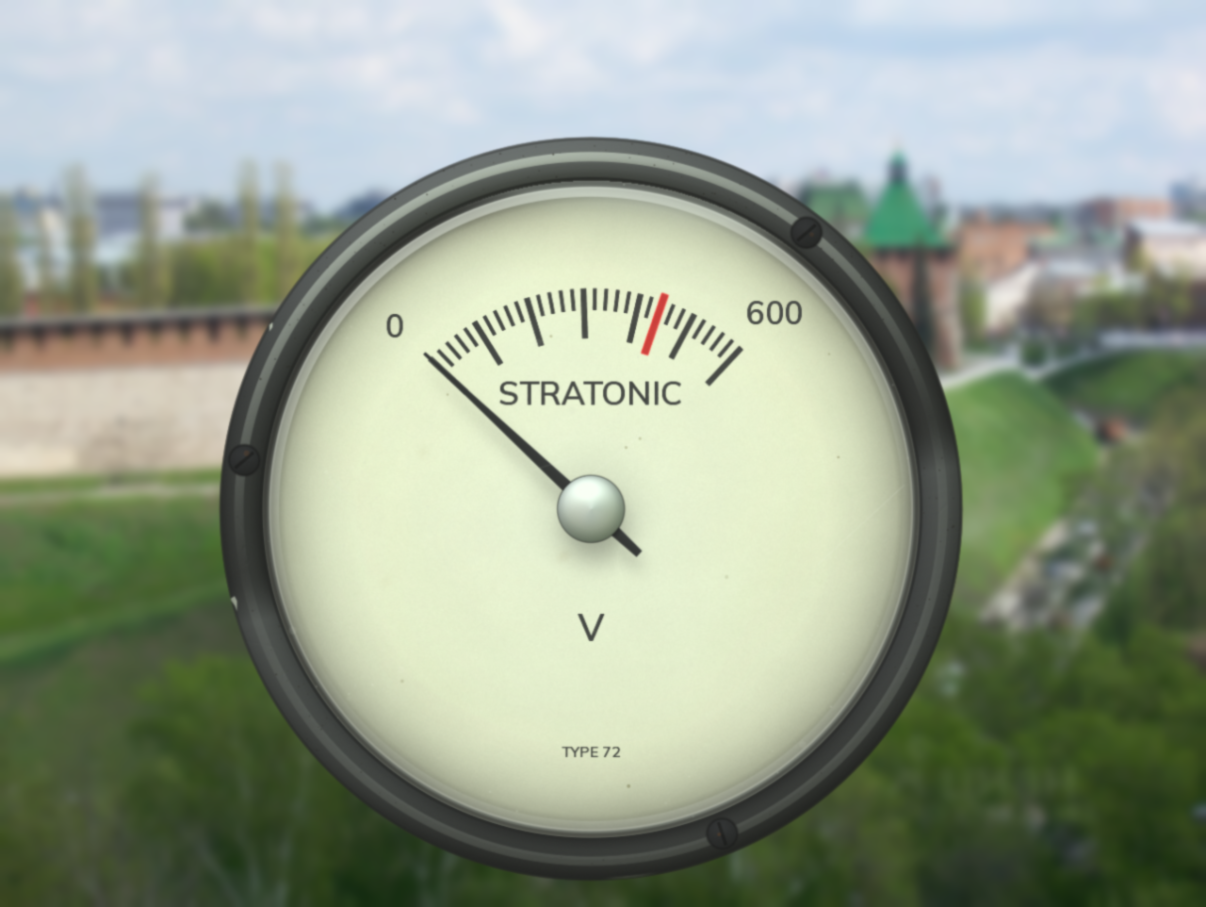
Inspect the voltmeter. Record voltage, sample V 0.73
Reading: V 0
